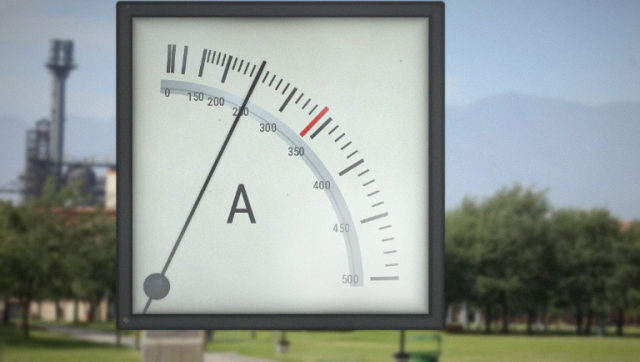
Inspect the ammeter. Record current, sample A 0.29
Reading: A 250
